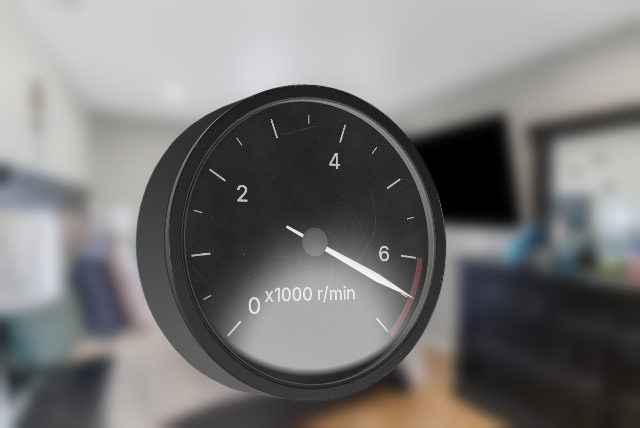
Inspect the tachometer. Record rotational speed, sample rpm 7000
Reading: rpm 6500
